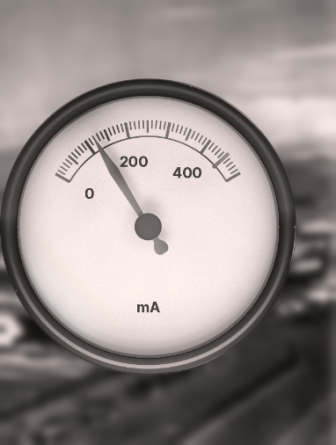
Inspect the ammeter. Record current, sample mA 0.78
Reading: mA 120
